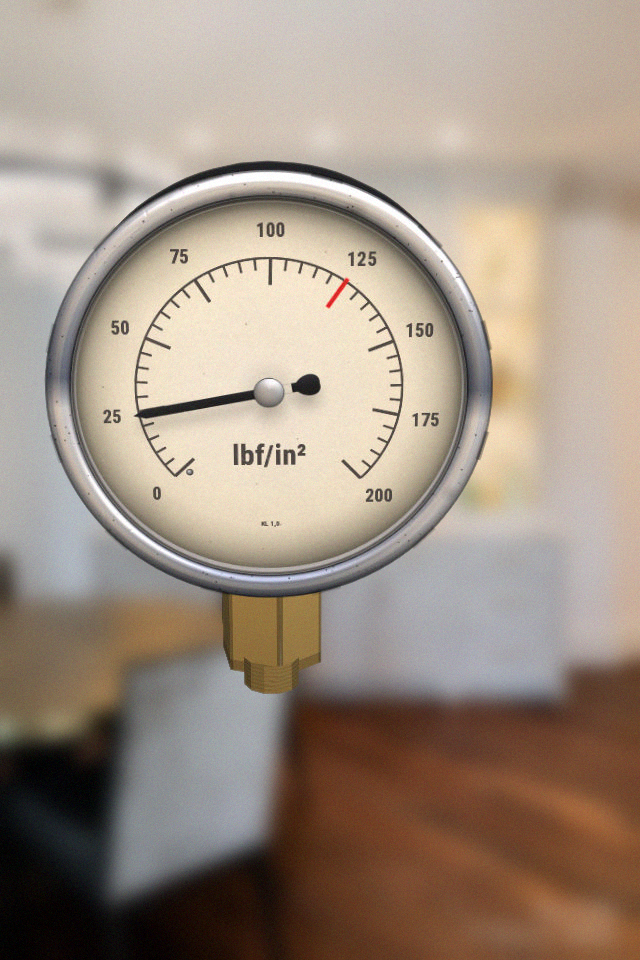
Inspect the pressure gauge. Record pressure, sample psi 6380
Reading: psi 25
